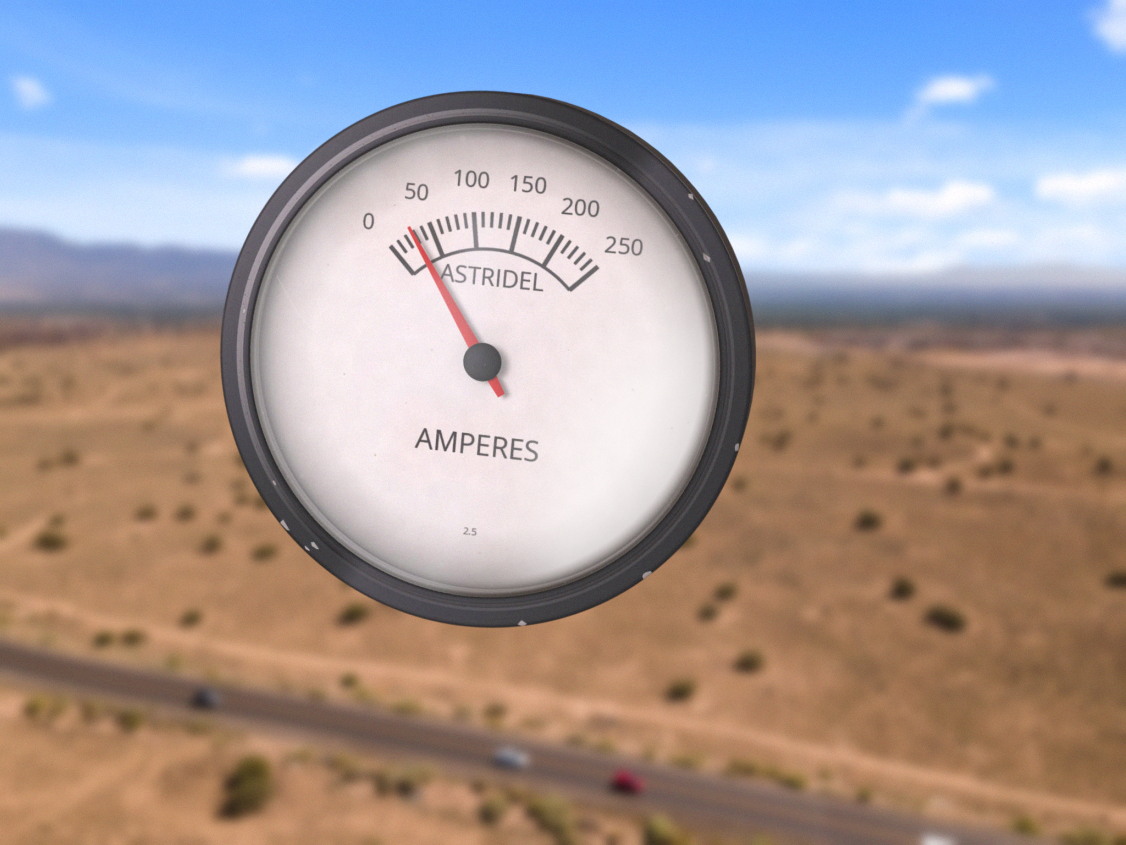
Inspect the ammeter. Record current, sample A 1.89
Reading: A 30
